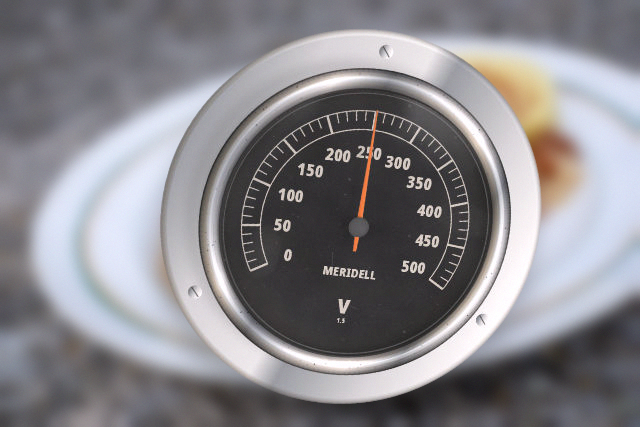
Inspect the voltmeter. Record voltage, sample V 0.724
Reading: V 250
